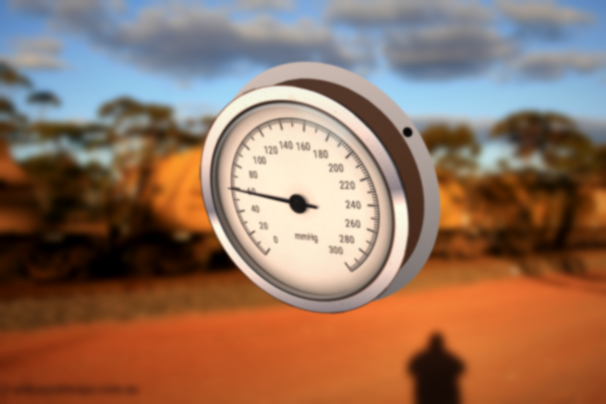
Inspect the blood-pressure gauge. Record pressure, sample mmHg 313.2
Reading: mmHg 60
